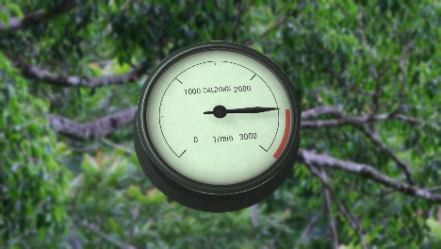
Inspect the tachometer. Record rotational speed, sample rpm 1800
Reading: rpm 2500
